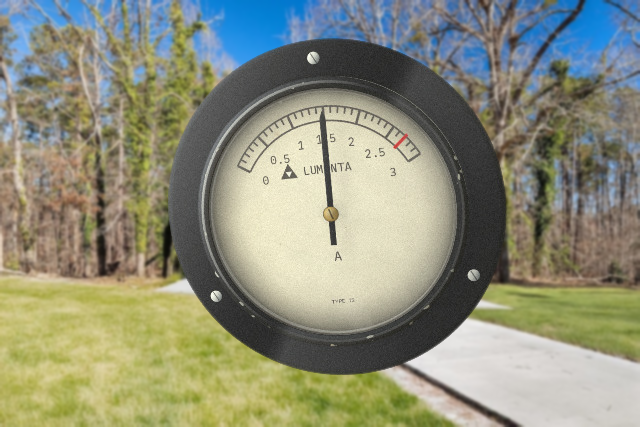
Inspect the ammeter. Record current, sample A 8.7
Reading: A 1.5
